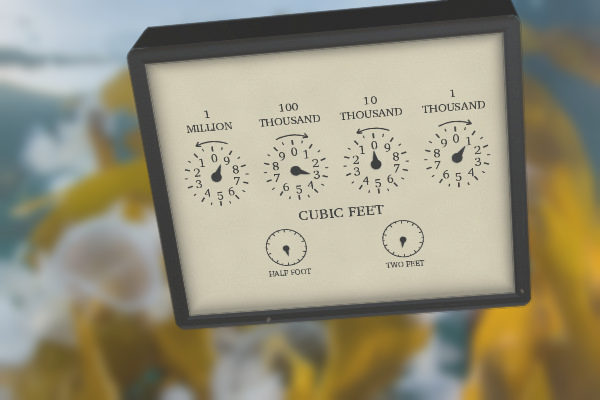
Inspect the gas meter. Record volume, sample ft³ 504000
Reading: ft³ 930100
